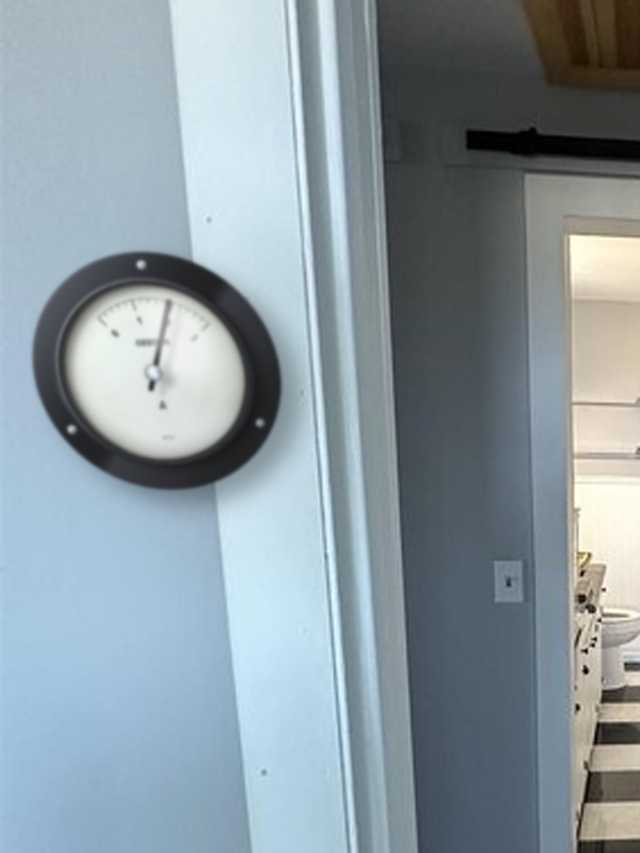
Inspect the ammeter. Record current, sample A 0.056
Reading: A 2
